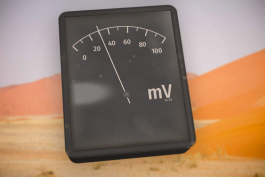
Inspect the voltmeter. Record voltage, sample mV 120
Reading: mV 30
